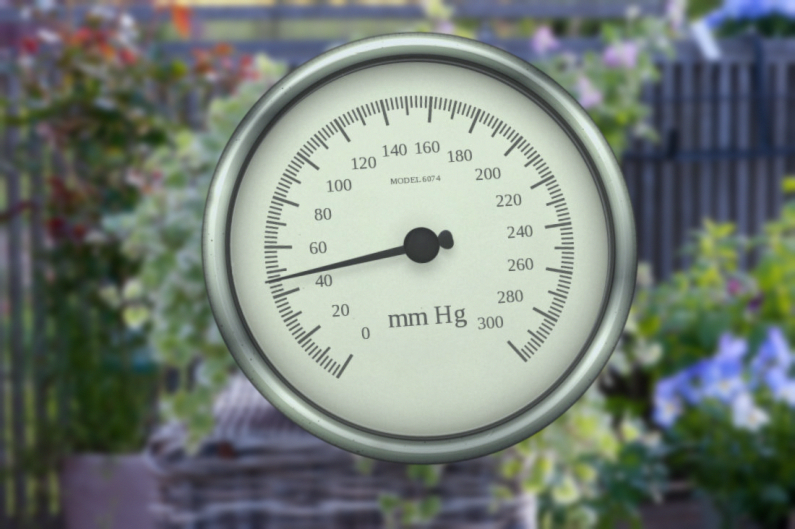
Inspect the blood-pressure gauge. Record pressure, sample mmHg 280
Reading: mmHg 46
